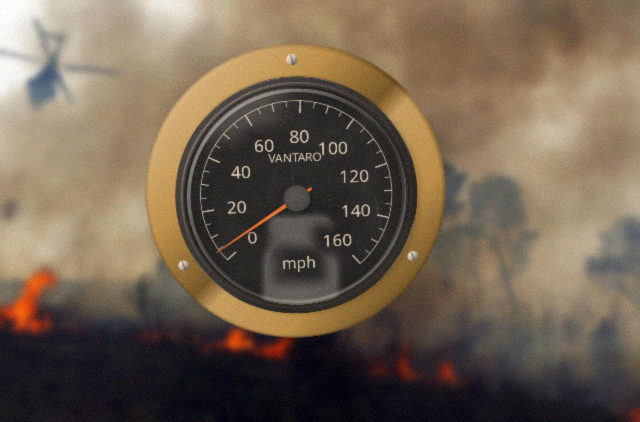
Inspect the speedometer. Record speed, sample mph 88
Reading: mph 5
